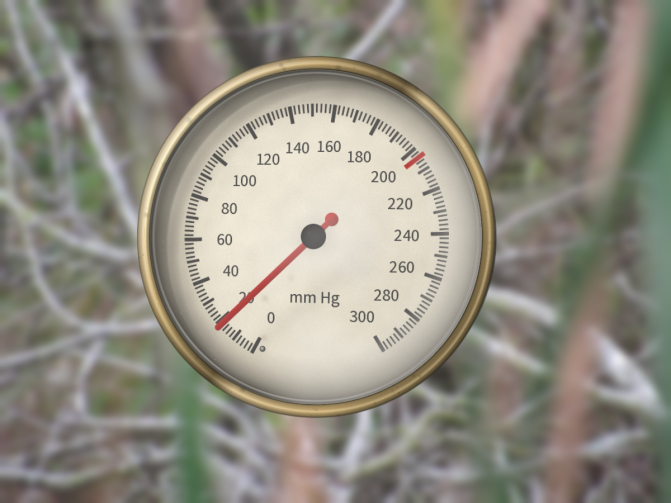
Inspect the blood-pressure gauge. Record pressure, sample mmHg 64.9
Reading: mmHg 18
